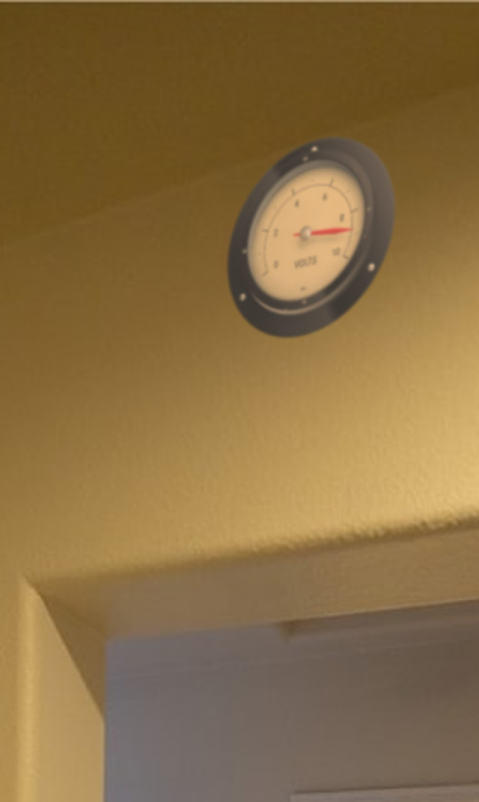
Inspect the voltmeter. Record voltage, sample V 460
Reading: V 9
